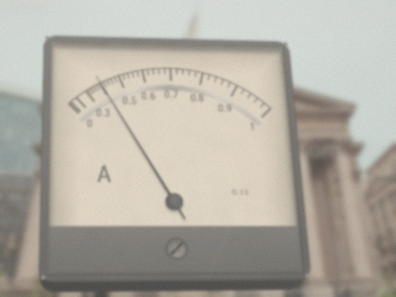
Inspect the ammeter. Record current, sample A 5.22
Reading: A 0.4
